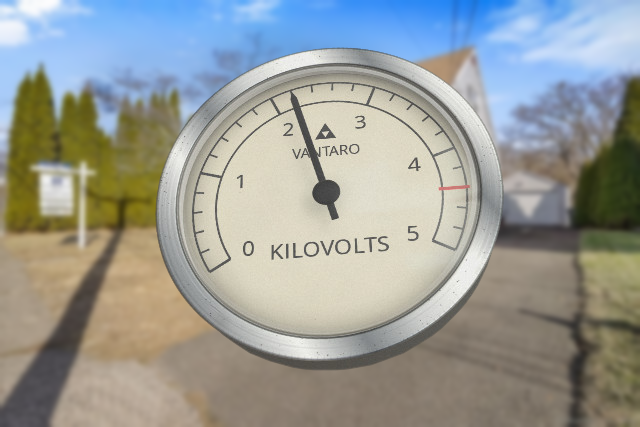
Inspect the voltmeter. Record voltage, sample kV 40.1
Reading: kV 2.2
